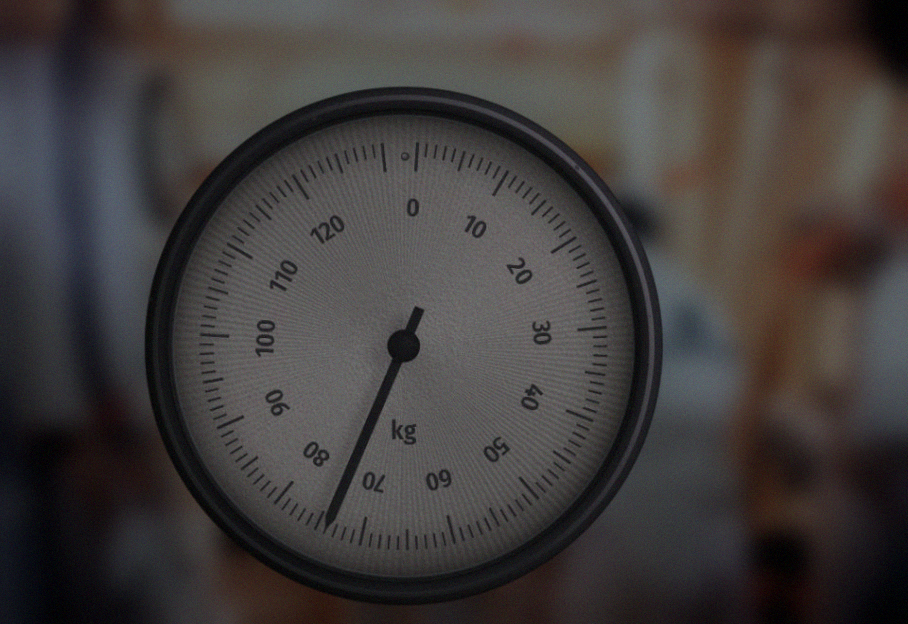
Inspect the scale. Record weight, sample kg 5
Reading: kg 74
